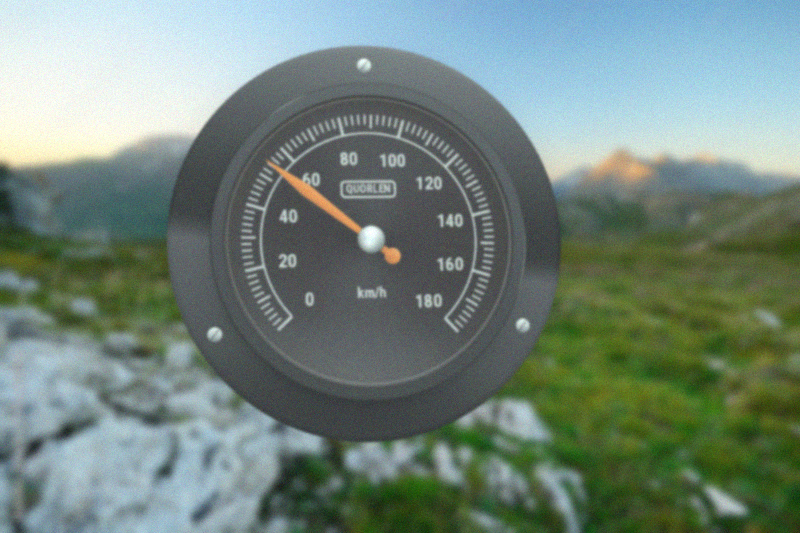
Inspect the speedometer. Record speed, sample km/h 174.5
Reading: km/h 54
